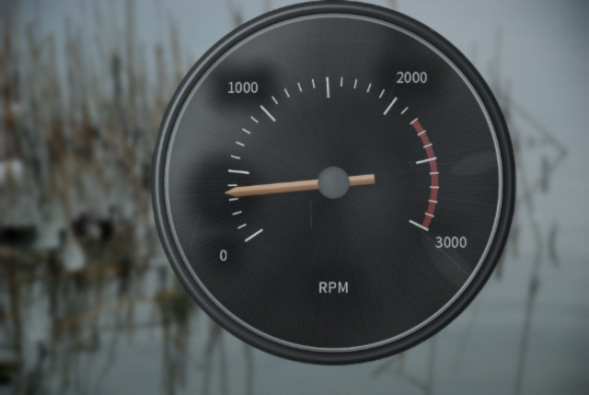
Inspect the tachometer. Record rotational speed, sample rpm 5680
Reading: rpm 350
